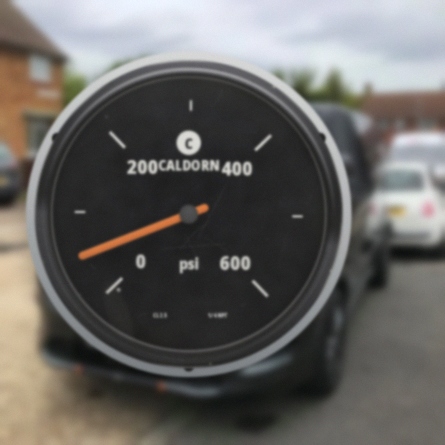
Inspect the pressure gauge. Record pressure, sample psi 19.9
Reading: psi 50
